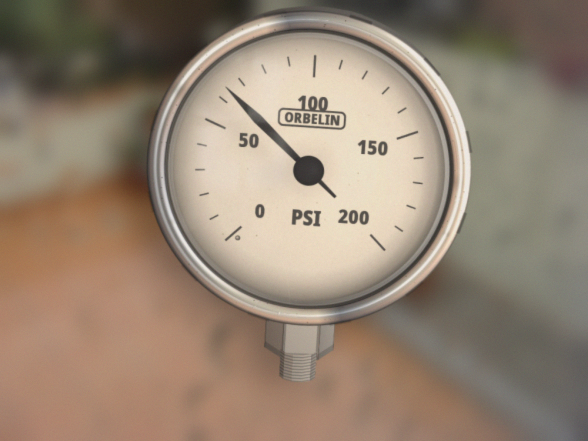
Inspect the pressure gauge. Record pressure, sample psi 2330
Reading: psi 65
